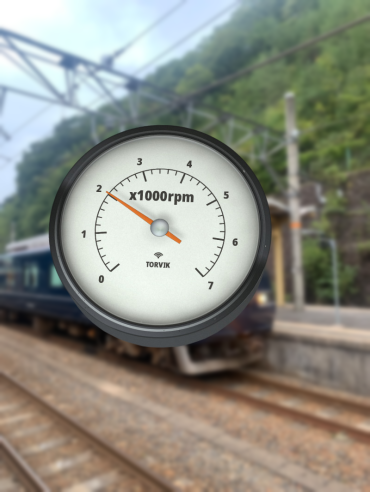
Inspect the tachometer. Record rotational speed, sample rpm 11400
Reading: rpm 2000
